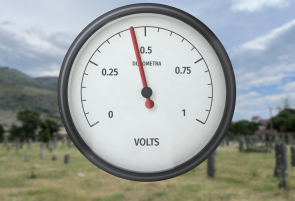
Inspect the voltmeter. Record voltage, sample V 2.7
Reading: V 0.45
